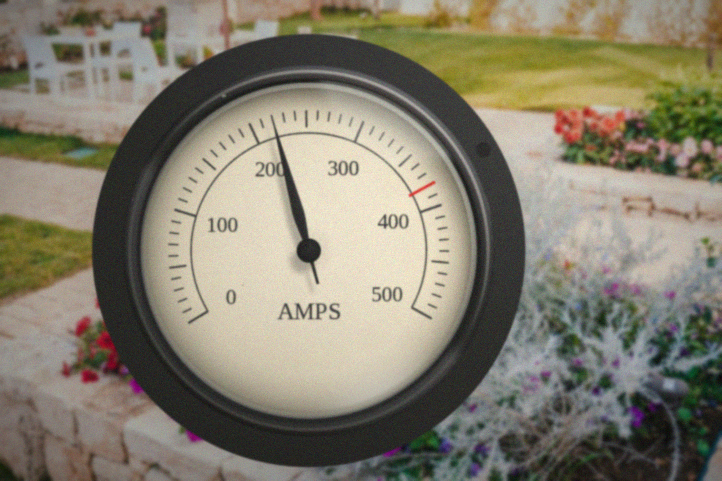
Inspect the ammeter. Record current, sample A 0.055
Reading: A 220
